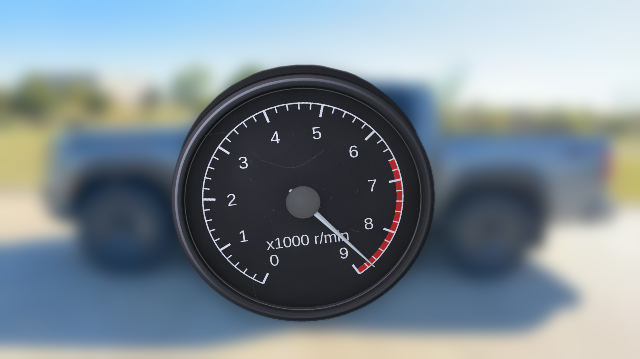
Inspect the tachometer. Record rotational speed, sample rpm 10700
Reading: rpm 8700
